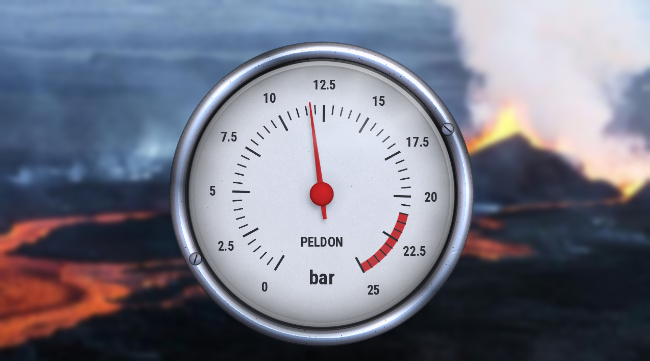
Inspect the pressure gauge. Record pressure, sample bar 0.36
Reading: bar 11.75
